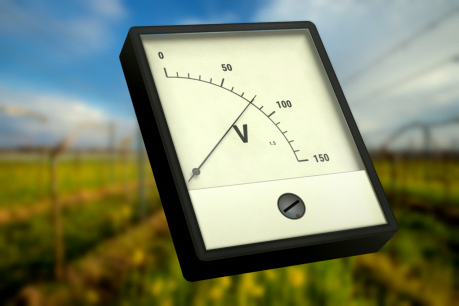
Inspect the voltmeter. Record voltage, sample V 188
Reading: V 80
